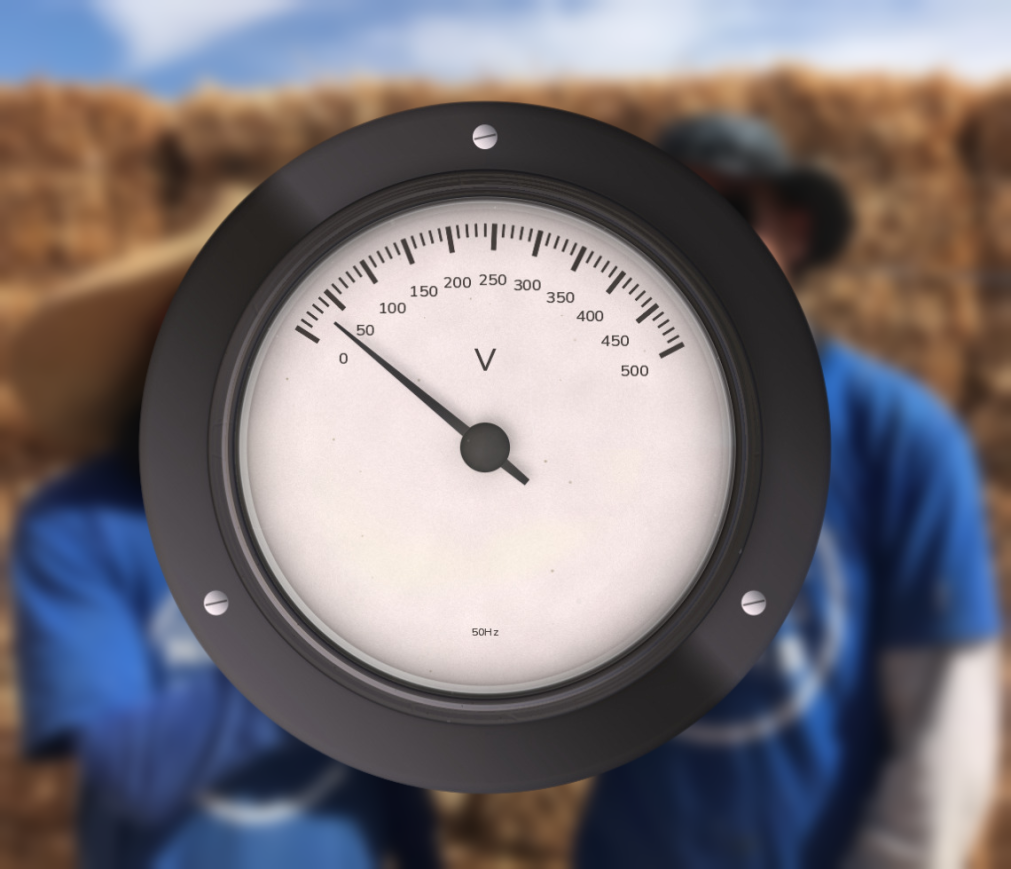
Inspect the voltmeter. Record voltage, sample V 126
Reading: V 30
